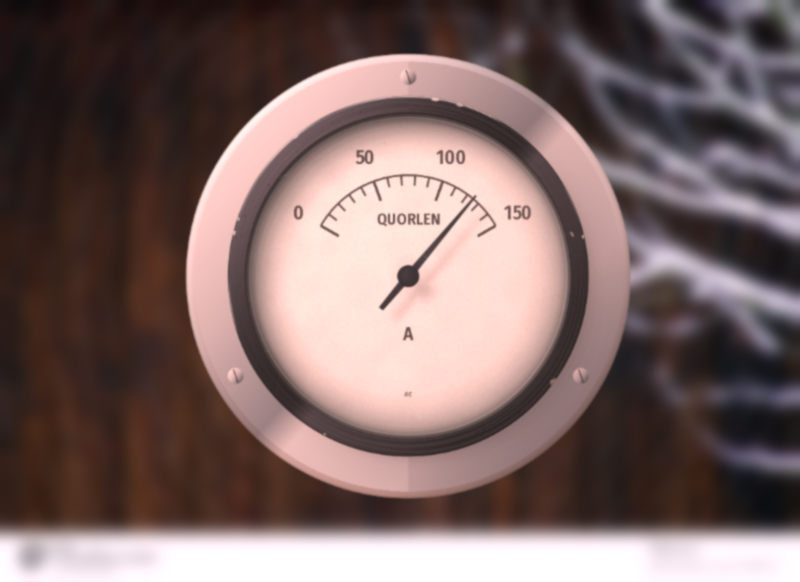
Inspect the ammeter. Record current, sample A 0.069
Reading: A 125
